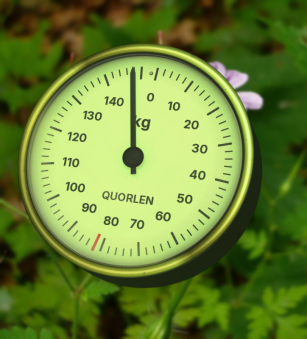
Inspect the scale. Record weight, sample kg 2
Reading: kg 148
